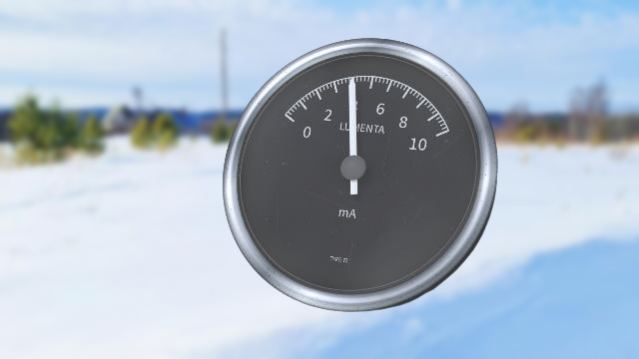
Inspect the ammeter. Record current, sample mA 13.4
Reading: mA 4
